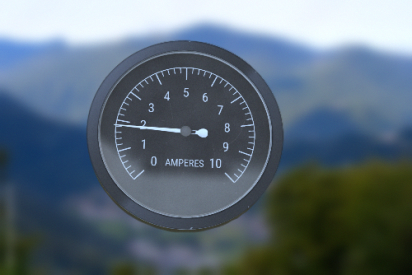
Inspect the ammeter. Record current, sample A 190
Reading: A 1.8
